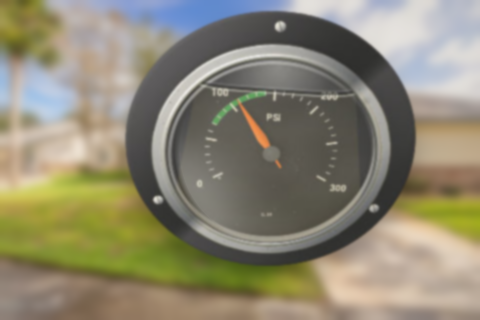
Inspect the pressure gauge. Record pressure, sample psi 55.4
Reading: psi 110
